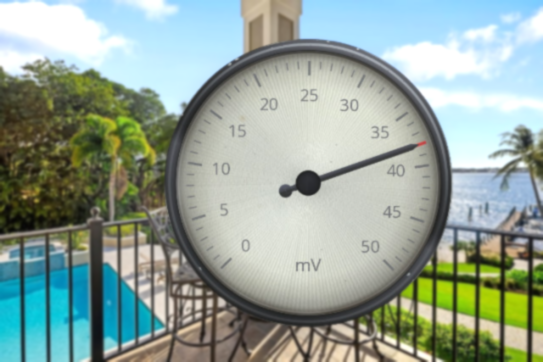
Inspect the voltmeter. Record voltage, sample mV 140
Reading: mV 38
